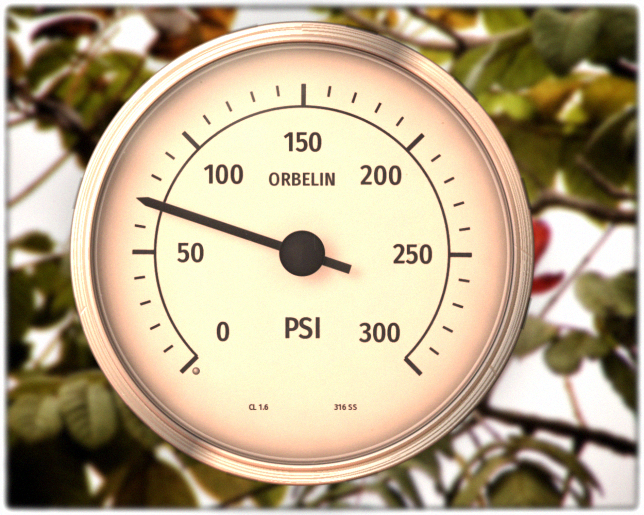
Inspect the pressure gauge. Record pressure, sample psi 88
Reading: psi 70
